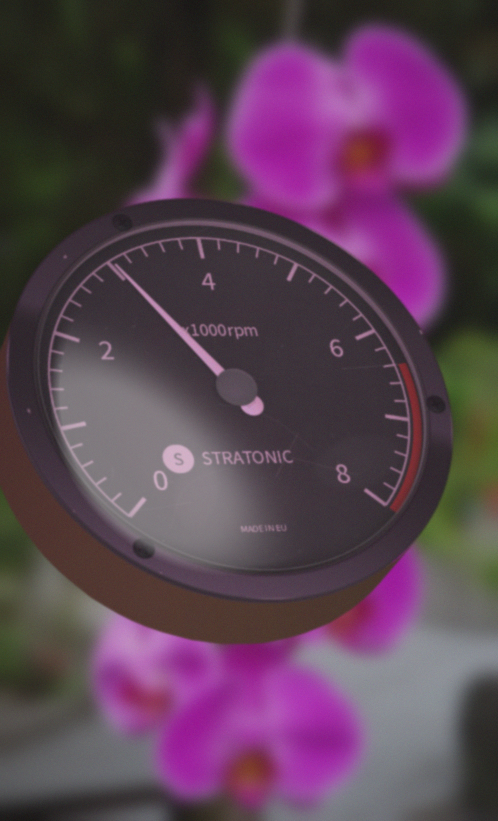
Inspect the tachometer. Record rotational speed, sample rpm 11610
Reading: rpm 3000
